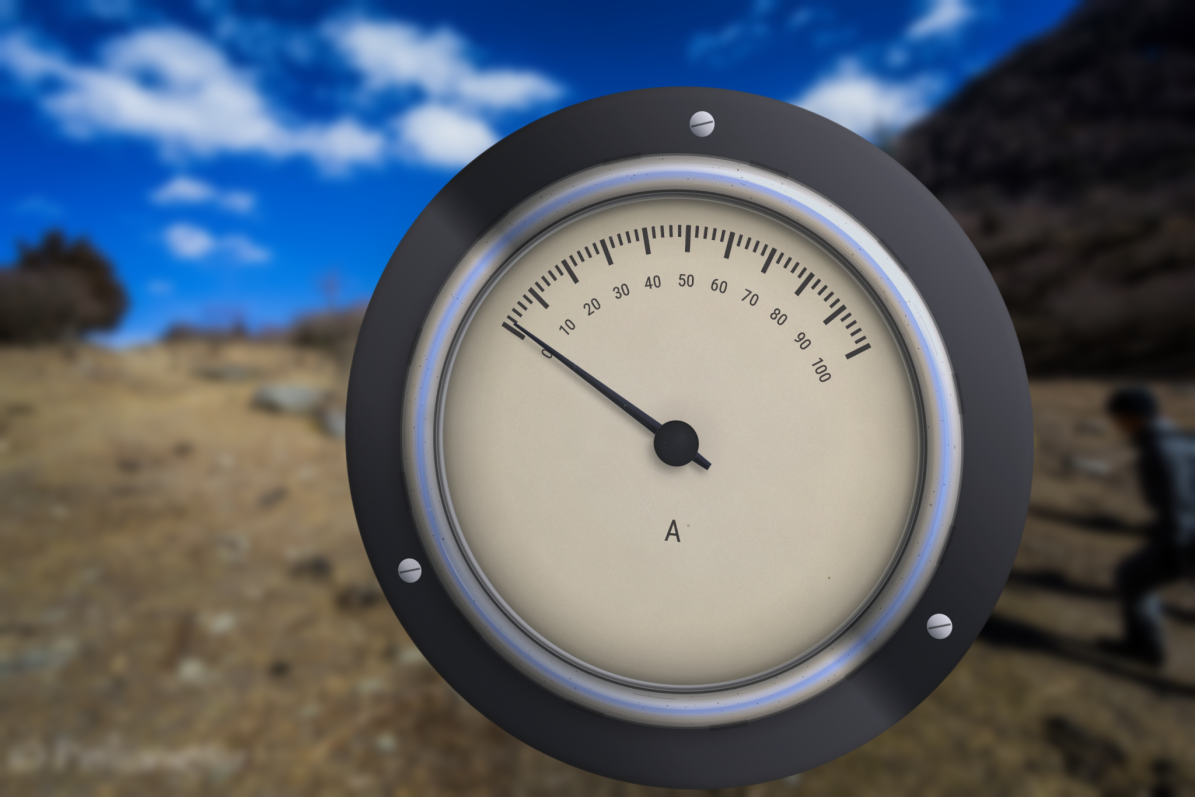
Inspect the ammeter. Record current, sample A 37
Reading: A 2
